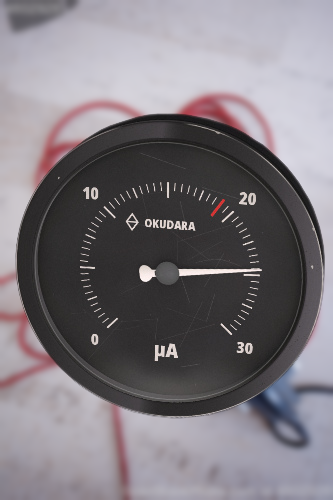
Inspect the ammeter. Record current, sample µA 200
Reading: µA 24.5
